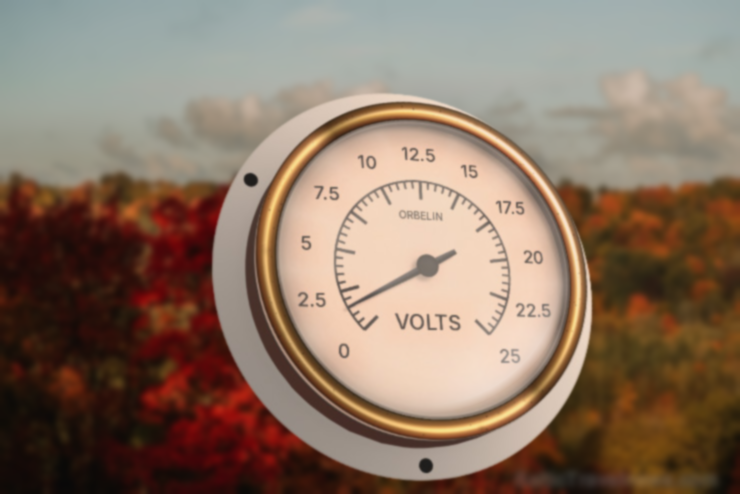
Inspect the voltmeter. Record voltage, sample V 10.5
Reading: V 1.5
